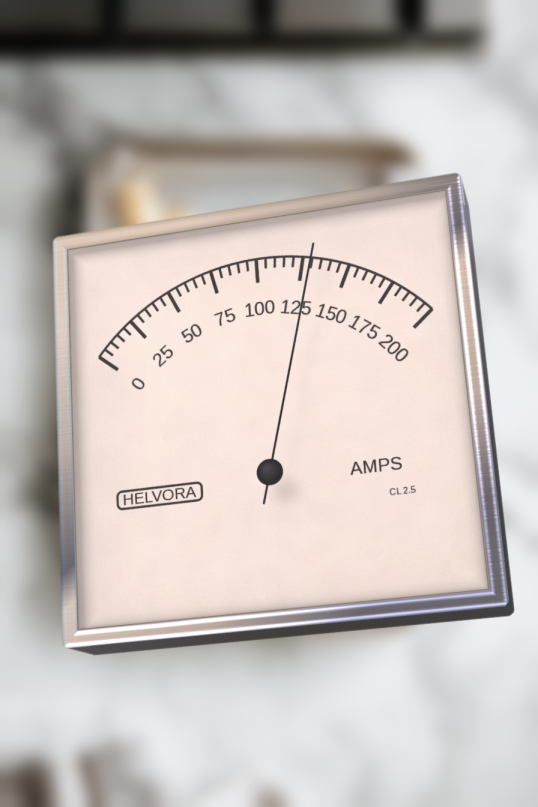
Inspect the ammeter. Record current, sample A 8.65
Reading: A 130
